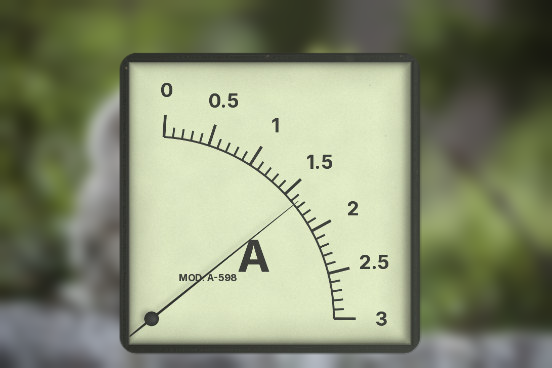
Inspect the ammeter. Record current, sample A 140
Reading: A 1.65
